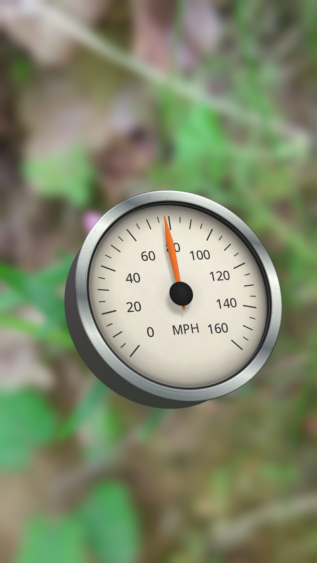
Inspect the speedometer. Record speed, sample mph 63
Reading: mph 77.5
